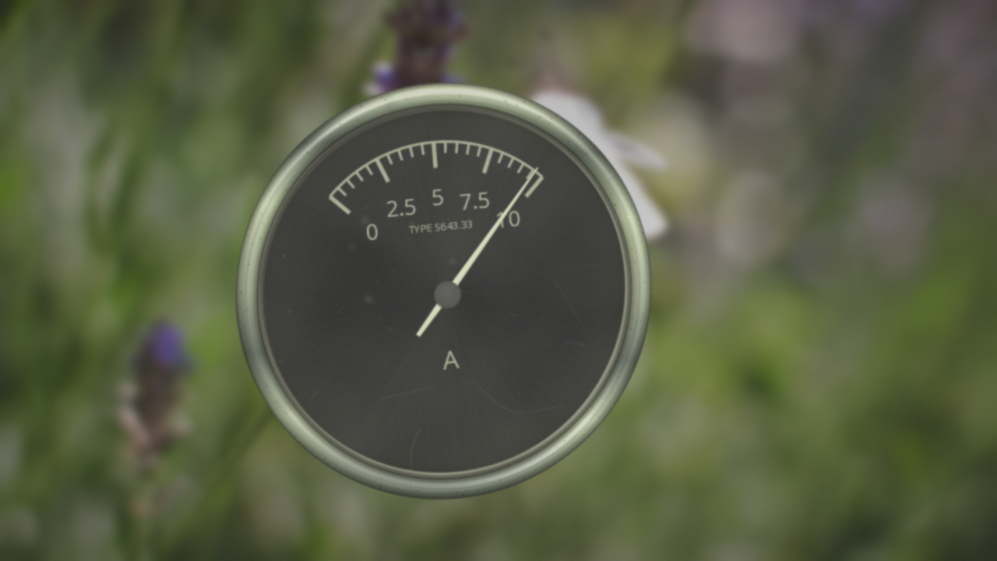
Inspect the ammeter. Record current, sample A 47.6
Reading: A 9.5
